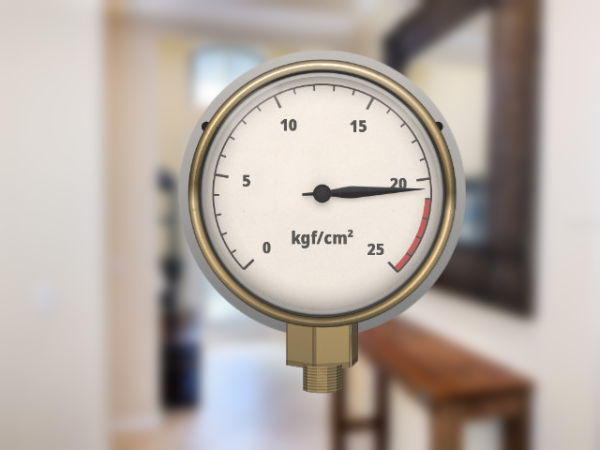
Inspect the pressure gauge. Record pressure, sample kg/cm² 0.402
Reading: kg/cm² 20.5
